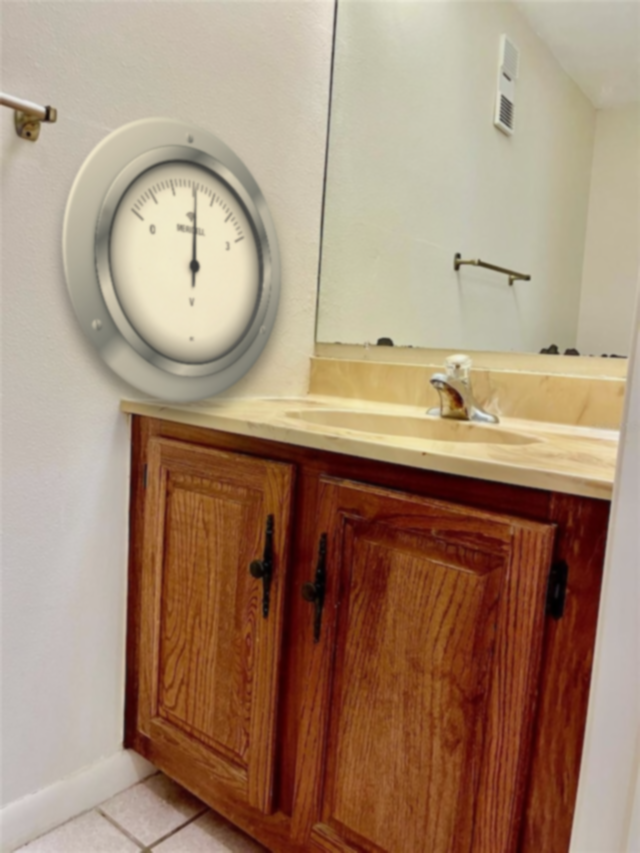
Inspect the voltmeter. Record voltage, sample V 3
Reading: V 1.5
